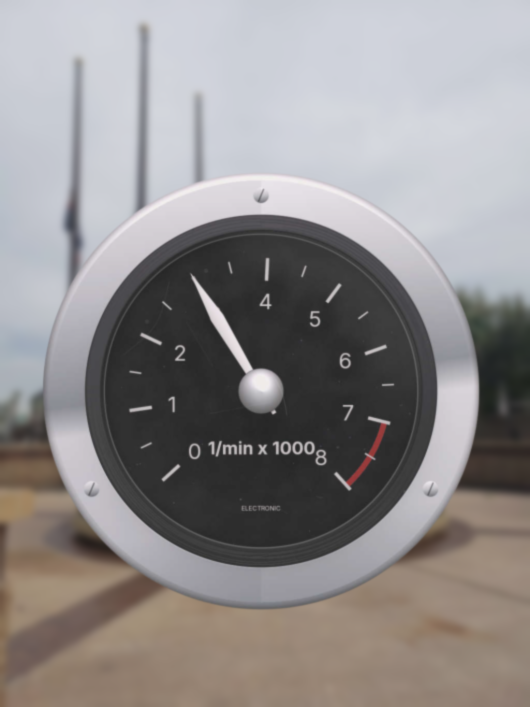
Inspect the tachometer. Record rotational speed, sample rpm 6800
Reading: rpm 3000
